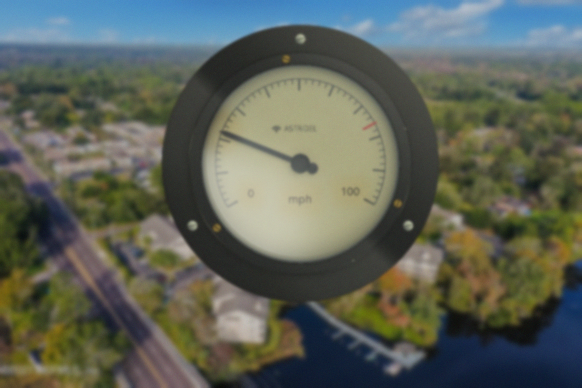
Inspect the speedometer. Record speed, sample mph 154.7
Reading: mph 22
